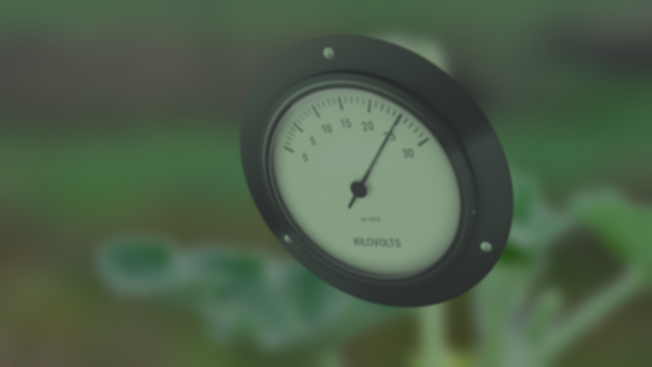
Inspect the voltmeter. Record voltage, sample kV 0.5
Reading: kV 25
